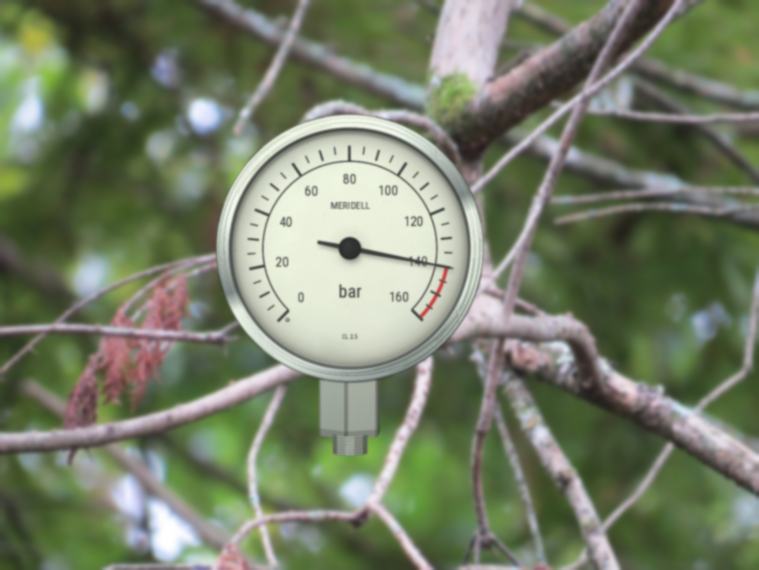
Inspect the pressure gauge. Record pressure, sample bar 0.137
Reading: bar 140
